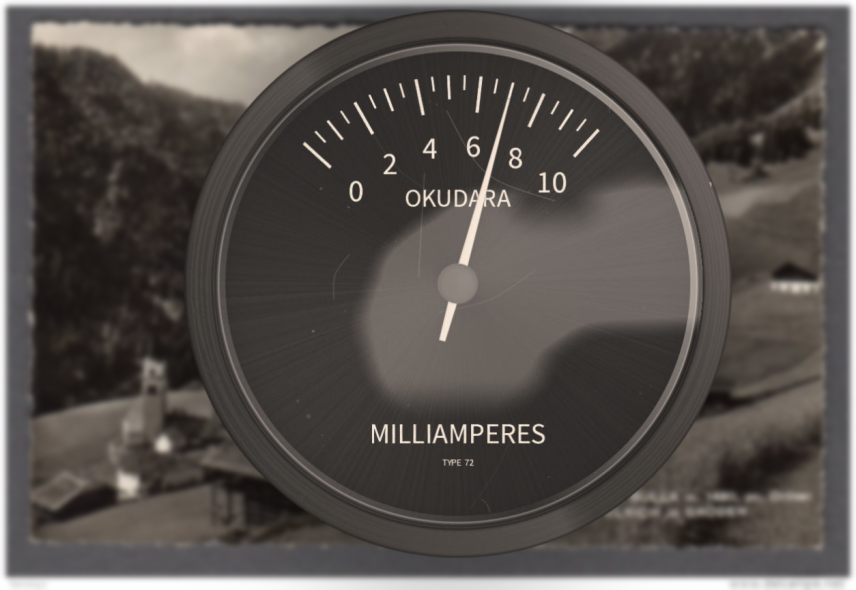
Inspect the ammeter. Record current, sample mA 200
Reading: mA 7
